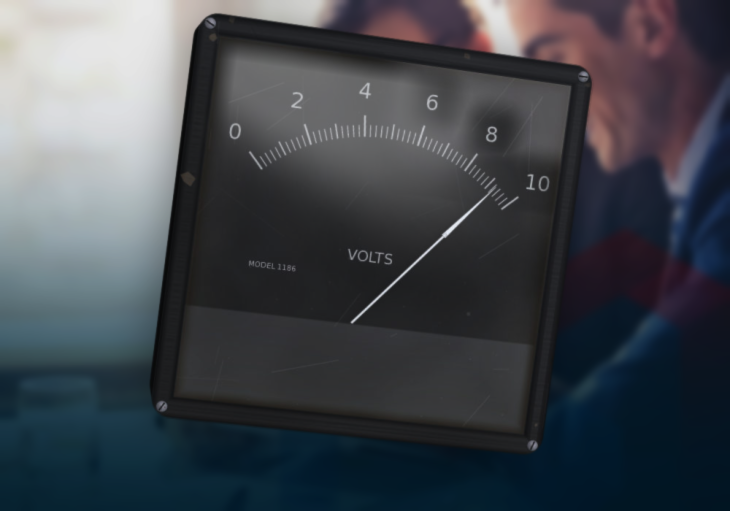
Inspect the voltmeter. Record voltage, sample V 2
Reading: V 9.2
